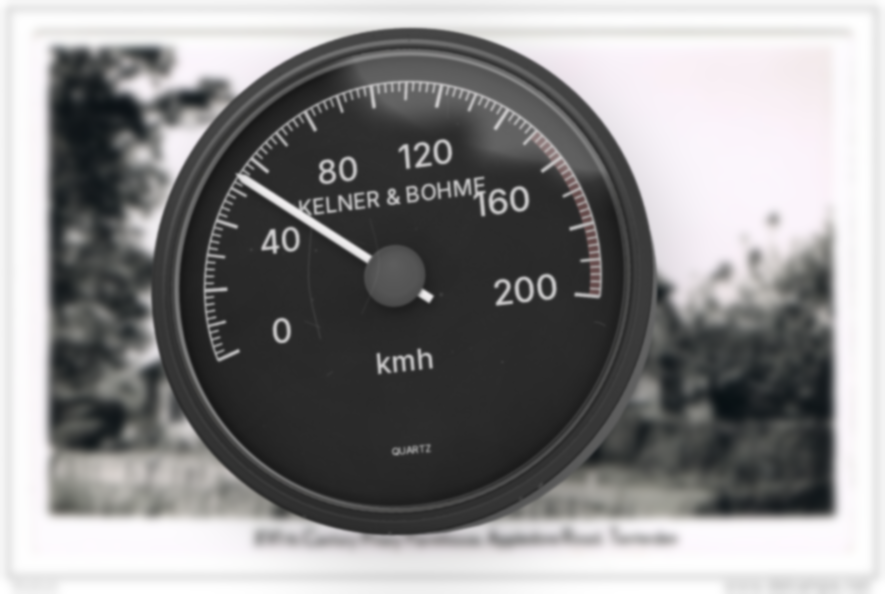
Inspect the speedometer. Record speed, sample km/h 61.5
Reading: km/h 54
